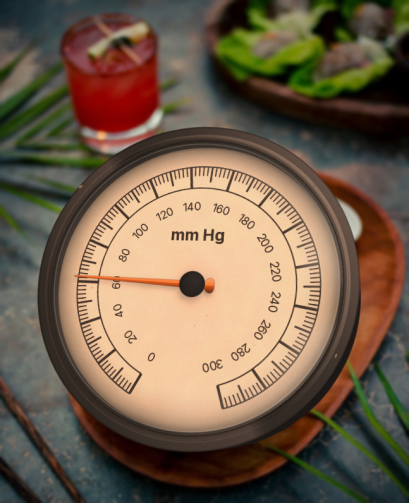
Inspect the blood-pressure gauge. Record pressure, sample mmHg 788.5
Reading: mmHg 62
